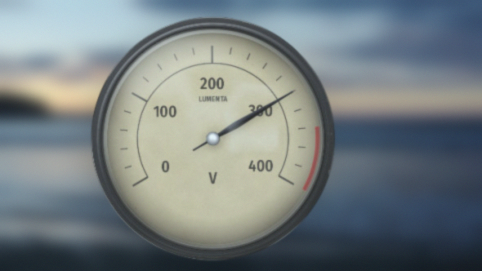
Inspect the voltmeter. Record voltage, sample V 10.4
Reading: V 300
